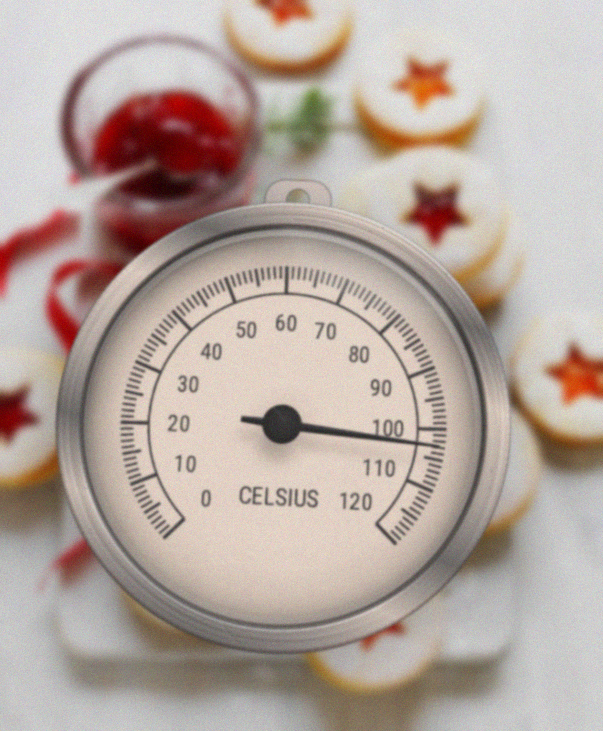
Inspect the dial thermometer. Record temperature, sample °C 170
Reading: °C 103
